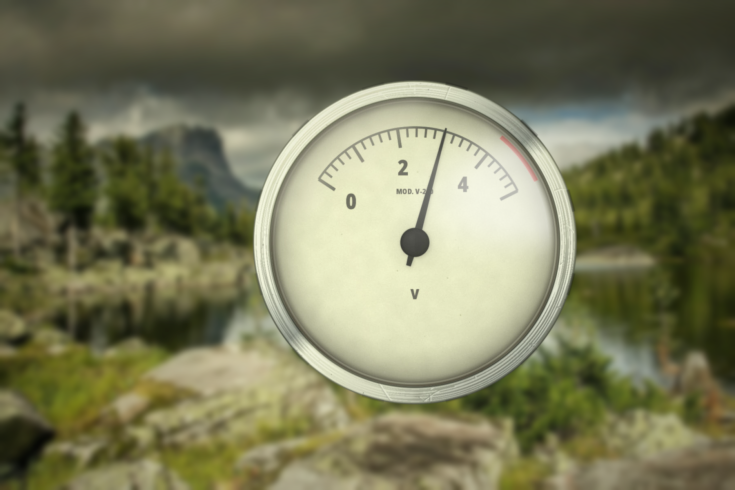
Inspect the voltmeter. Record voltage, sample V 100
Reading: V 3
